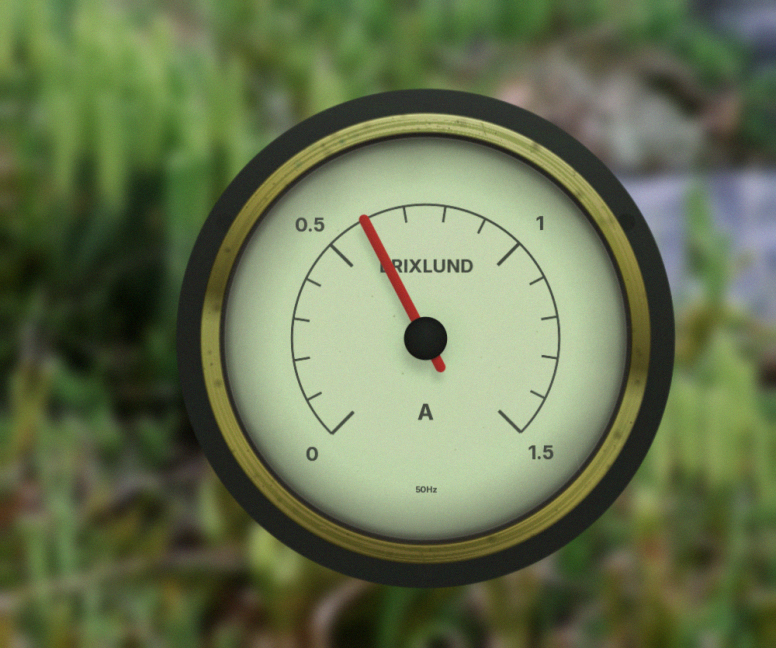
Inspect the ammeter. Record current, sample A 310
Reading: A 0.6
